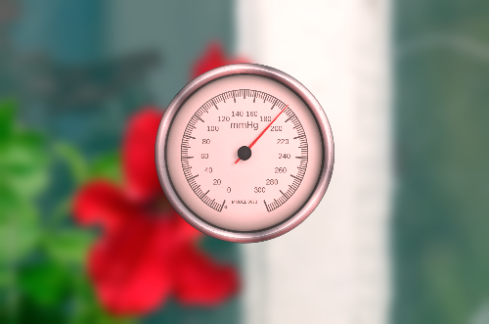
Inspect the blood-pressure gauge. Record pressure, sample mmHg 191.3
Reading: mmHg 190
